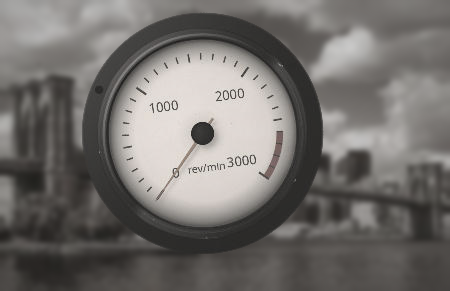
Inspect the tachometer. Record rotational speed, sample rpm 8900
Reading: rpm 0
